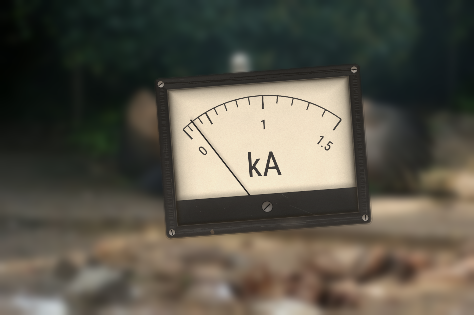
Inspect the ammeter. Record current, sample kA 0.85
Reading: kA 0.3
